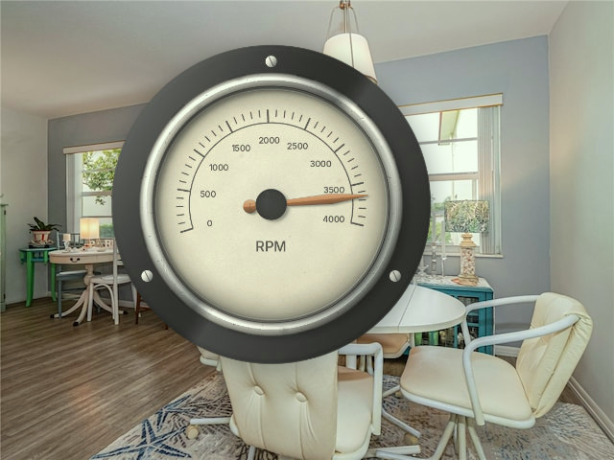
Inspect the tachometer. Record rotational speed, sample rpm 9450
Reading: rpm 3650
